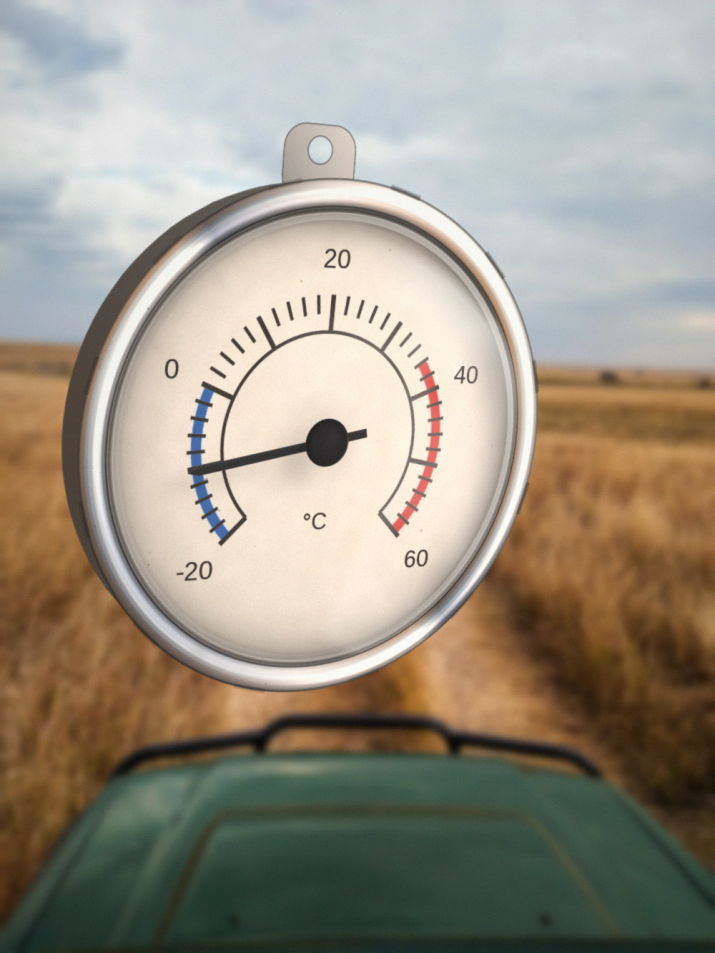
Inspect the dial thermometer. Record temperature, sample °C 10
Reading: °C -10
